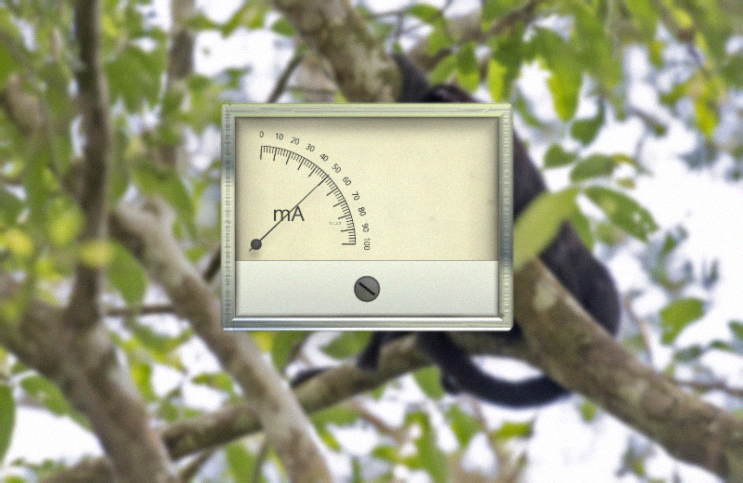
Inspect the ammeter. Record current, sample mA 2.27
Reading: mA 50
